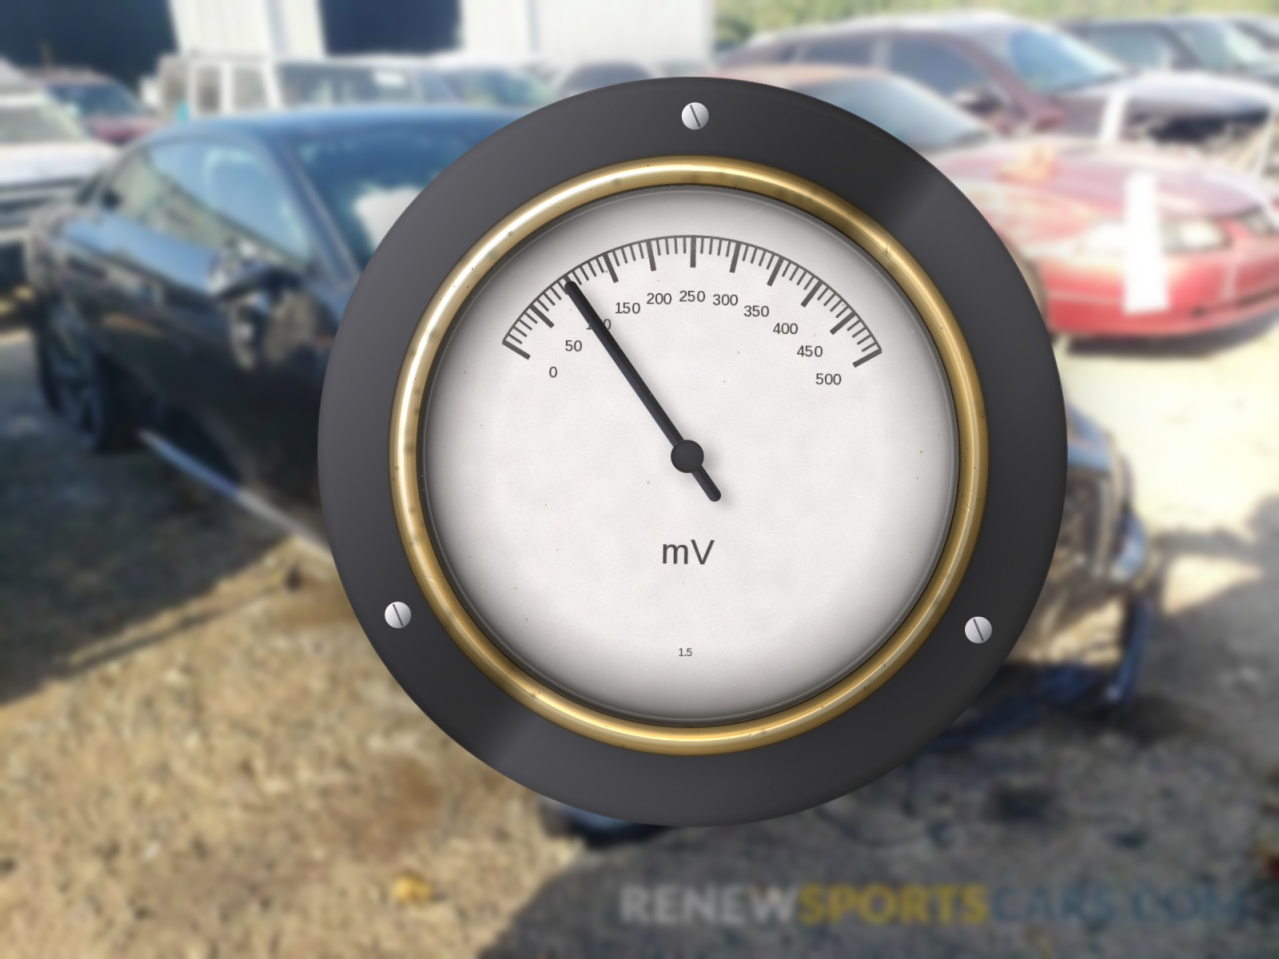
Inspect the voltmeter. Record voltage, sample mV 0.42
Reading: mV 100
